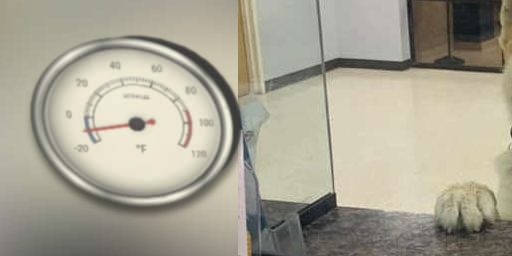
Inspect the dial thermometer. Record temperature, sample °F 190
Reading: °F -10
